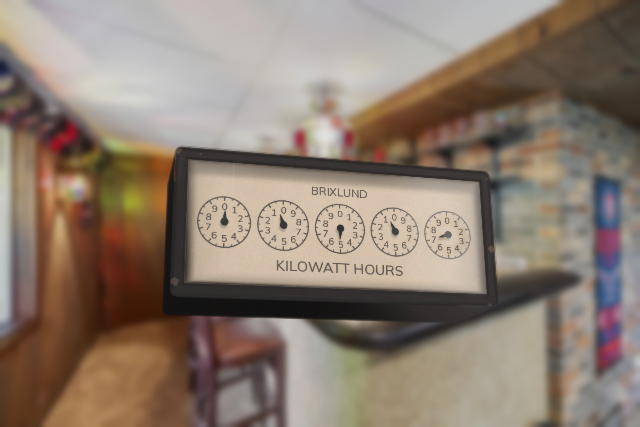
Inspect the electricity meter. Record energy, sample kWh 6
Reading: kWh 507
